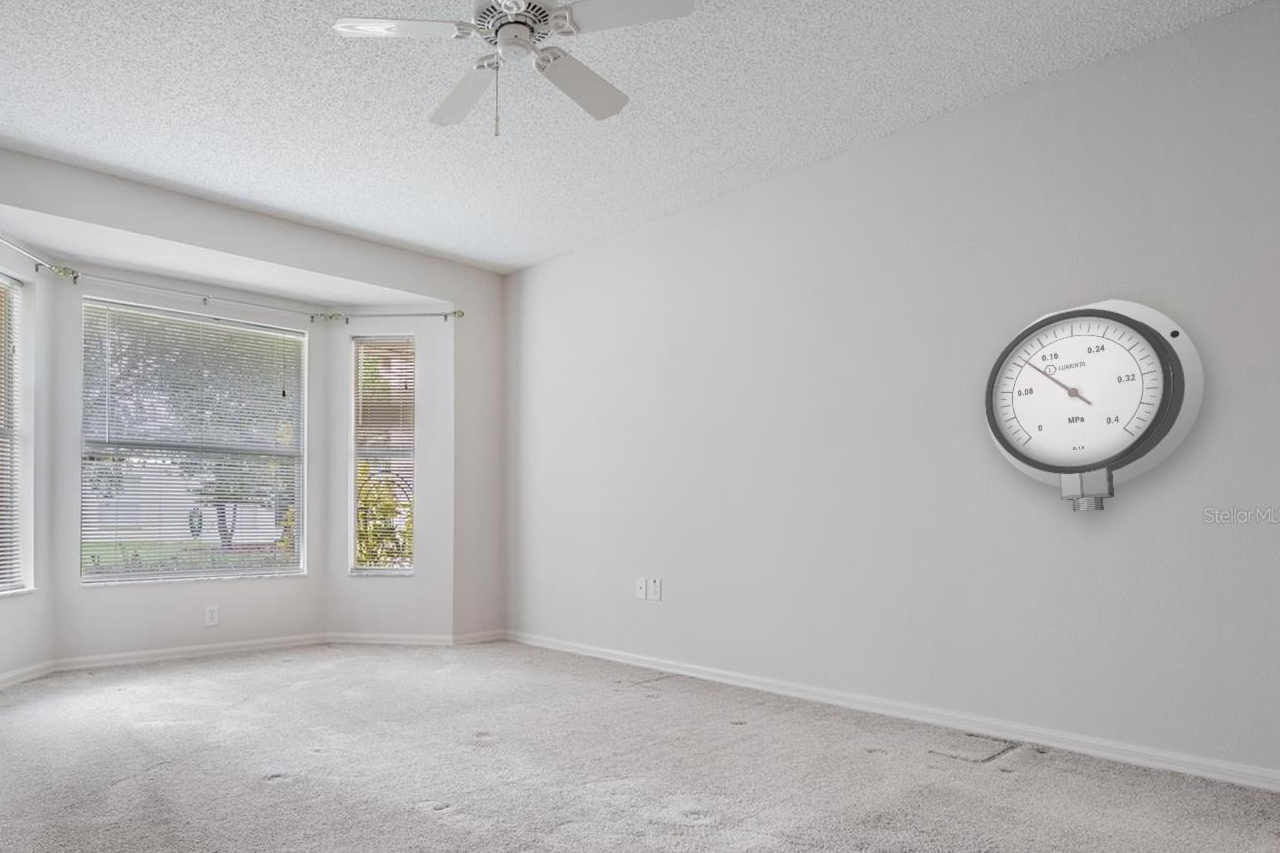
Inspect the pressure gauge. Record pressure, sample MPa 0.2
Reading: MPa 0.13
